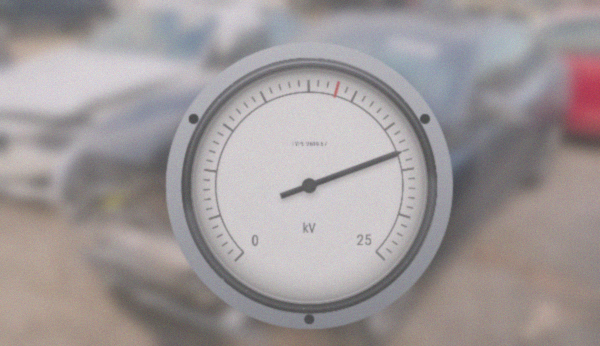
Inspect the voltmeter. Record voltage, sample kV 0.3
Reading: kV 19
